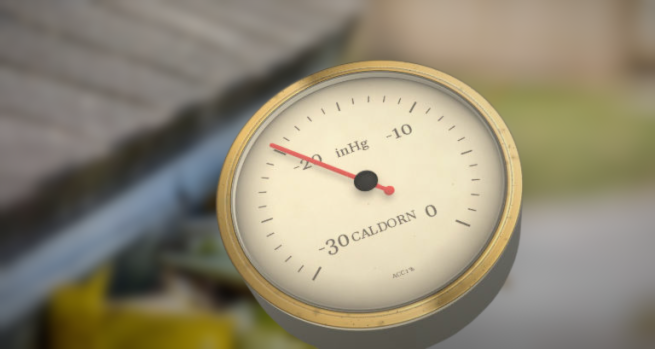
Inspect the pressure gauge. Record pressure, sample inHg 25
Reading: inHg -20
